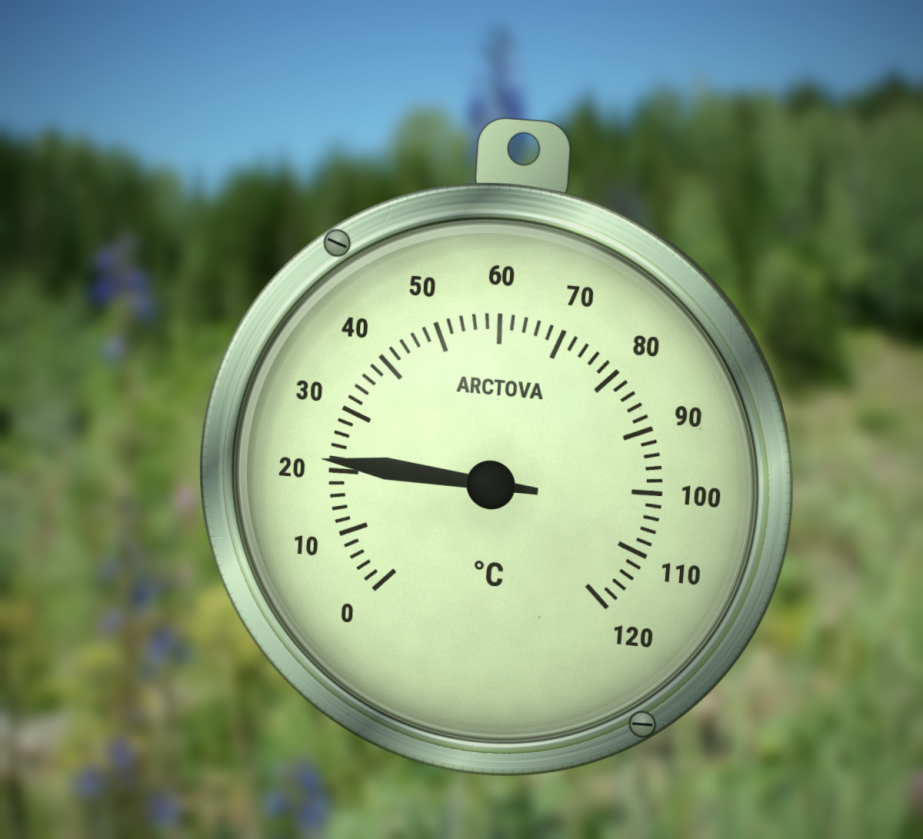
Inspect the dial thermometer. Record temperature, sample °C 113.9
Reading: °C 22
